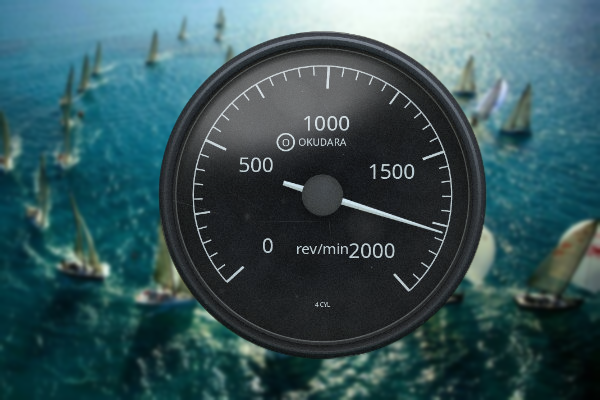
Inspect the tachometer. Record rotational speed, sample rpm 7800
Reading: rpm 1775
